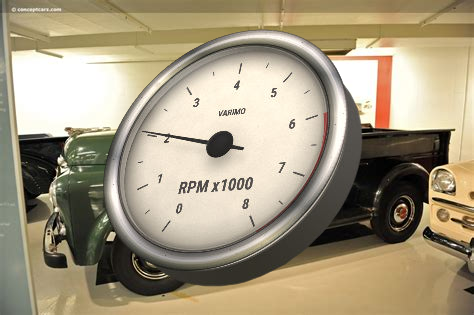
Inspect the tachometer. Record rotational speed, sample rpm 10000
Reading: rpm 2000
